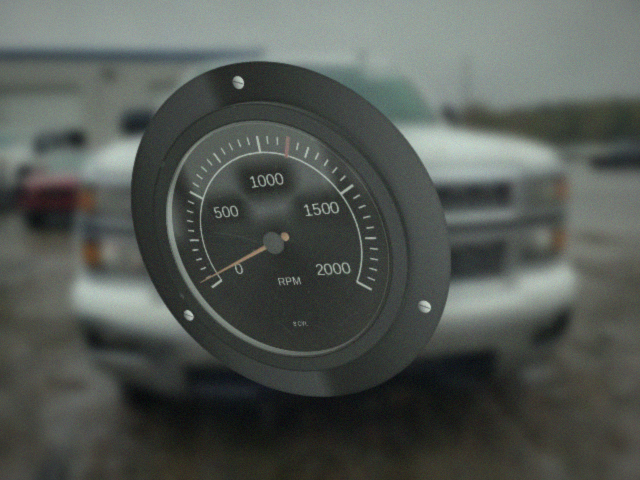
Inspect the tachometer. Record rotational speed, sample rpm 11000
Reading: rpm 50
